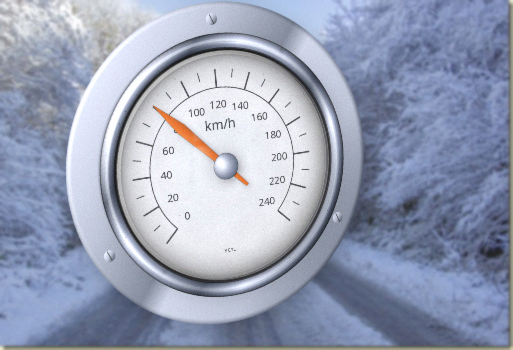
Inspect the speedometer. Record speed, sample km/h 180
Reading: km/h 80
